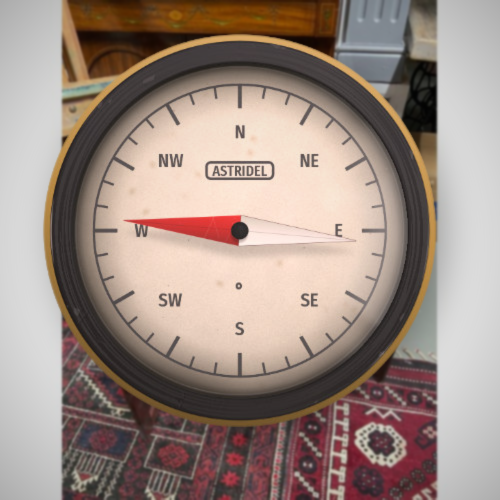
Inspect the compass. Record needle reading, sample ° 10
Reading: ° 275
